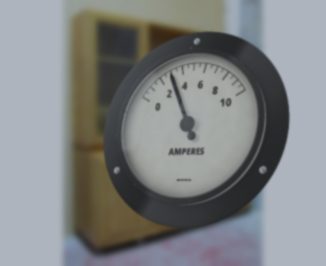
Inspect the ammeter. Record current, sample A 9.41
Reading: A 3
